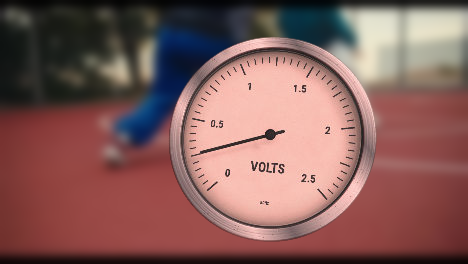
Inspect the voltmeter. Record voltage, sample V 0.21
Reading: V 0.25
